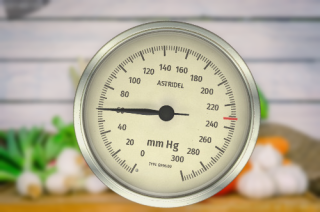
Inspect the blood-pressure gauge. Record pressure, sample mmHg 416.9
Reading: mmHg 60
